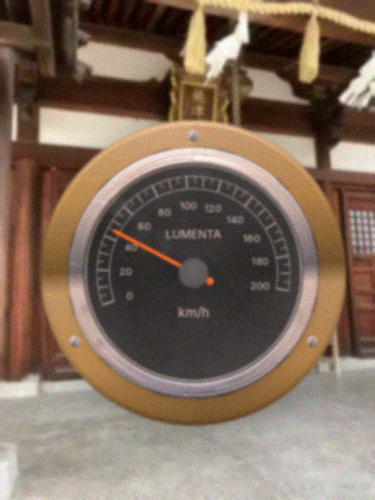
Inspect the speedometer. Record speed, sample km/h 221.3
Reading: km/h 45
